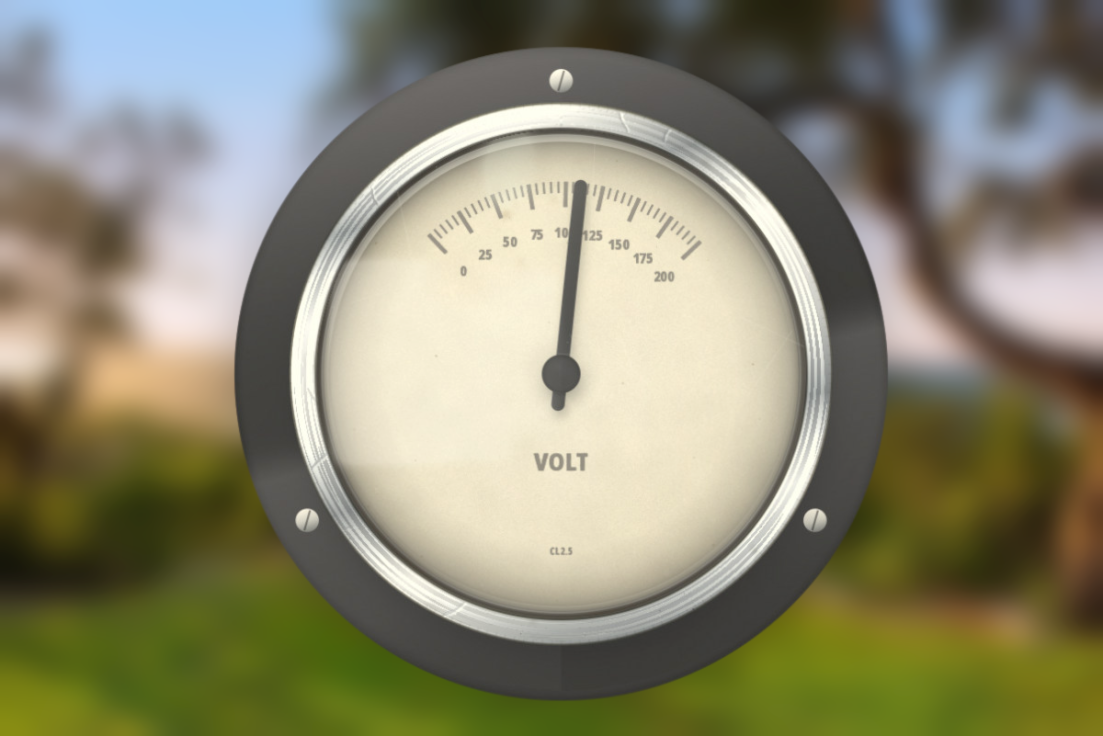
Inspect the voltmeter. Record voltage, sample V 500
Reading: V 110
